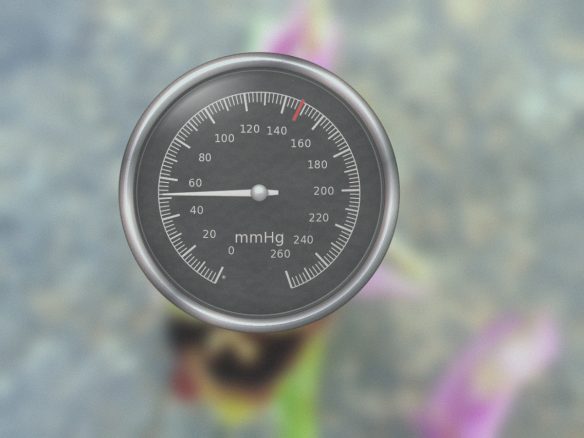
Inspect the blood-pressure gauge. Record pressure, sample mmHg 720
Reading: mmHg 52
